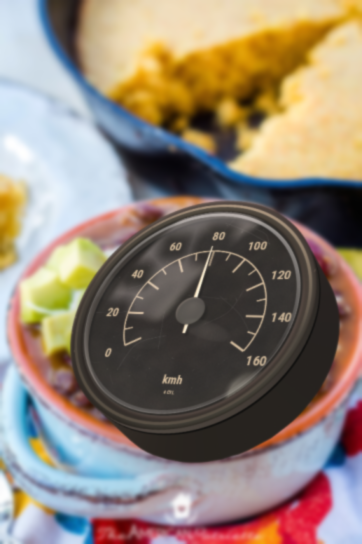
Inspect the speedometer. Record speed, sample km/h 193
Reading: km/h 80
